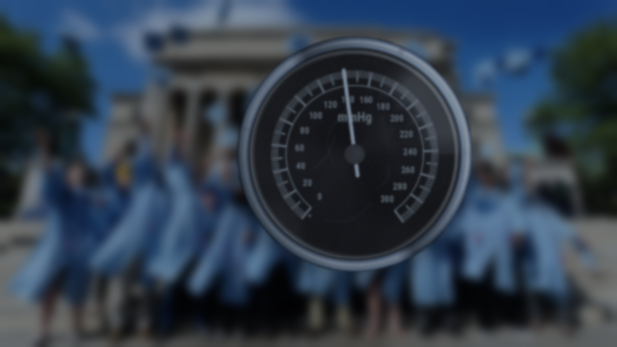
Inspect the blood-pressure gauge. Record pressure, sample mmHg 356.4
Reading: mmHg 140
